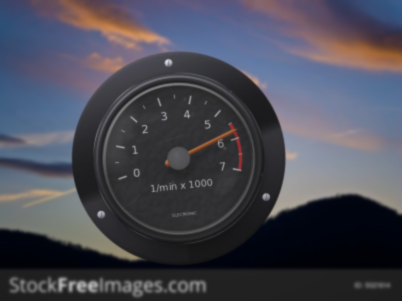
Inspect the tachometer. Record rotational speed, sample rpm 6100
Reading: rpm 5750
